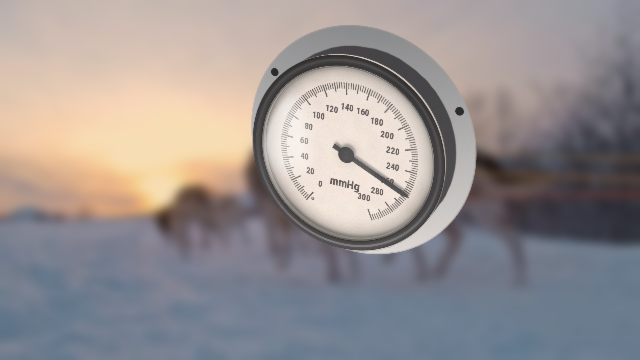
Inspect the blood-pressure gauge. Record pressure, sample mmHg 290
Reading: mmHg 260
